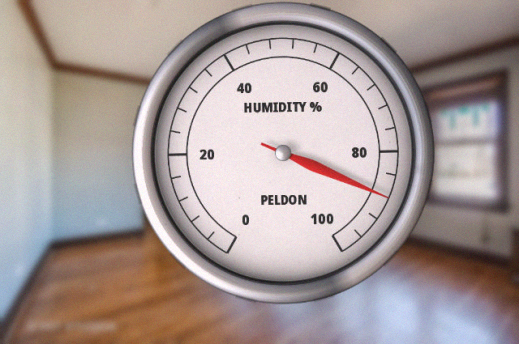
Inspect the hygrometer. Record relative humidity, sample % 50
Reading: % 88
